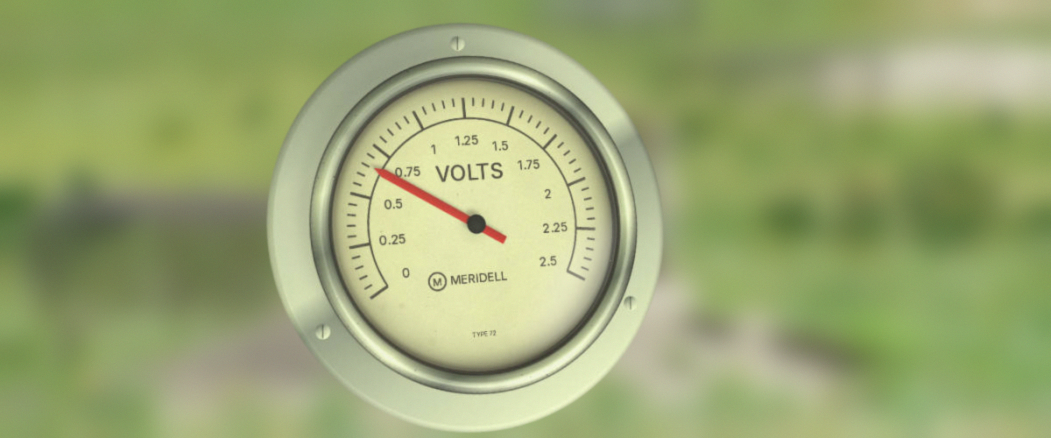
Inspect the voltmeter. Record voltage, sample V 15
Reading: V 0.65
